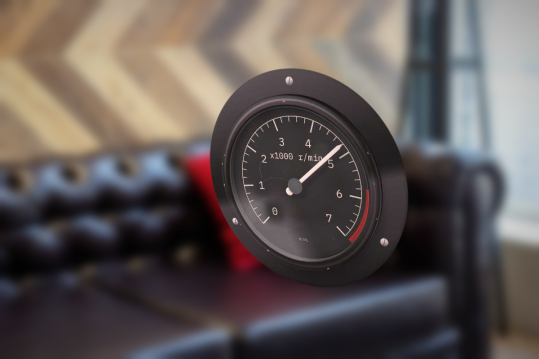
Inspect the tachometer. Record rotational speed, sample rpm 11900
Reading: rpm 4800
